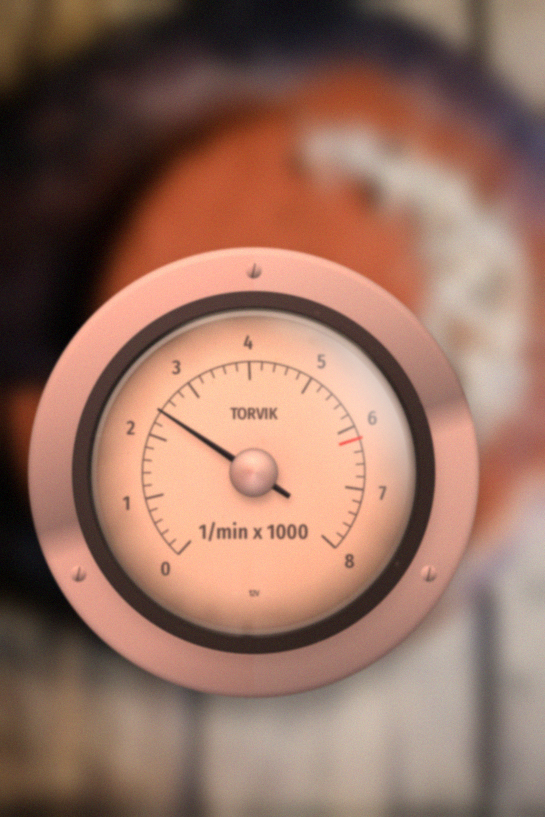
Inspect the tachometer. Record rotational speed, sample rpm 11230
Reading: rpm 2400
